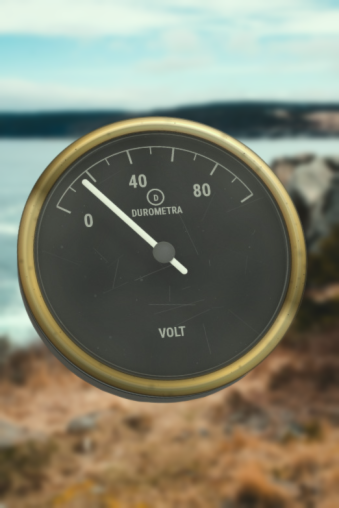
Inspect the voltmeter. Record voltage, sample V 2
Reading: V 15
